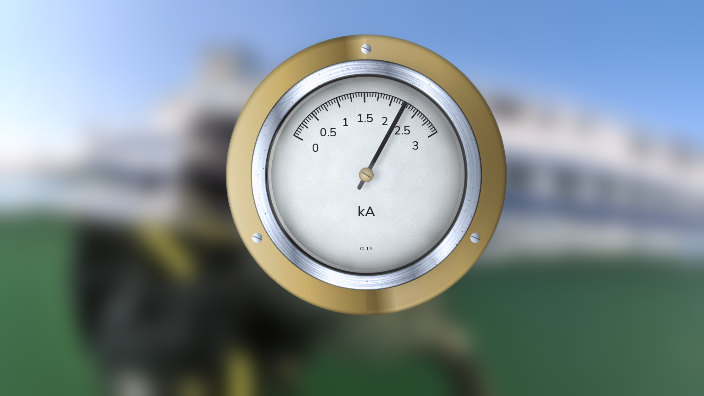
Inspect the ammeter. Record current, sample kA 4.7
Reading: kA 2.25
